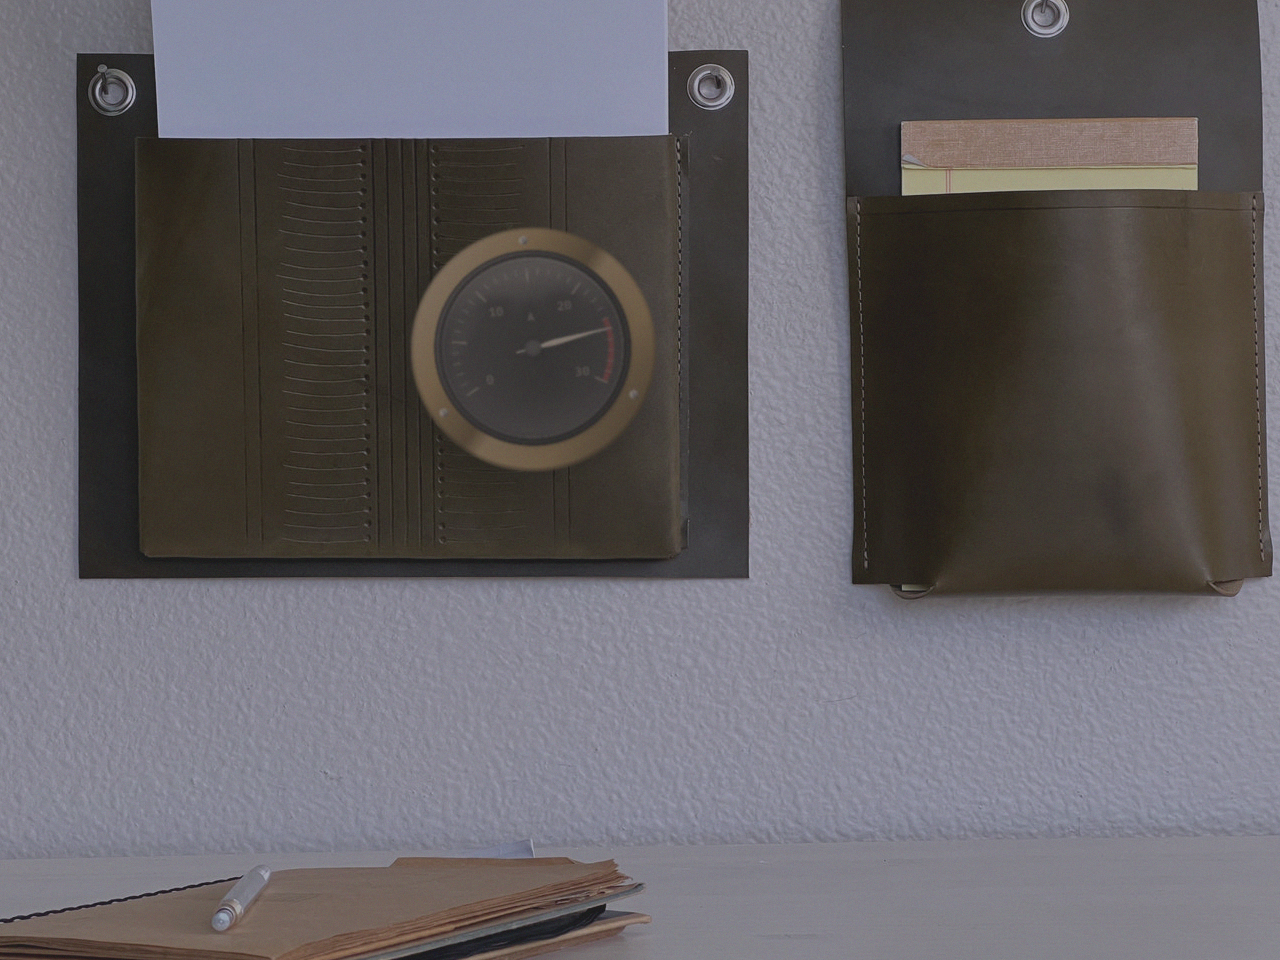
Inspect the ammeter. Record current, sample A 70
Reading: A 25
